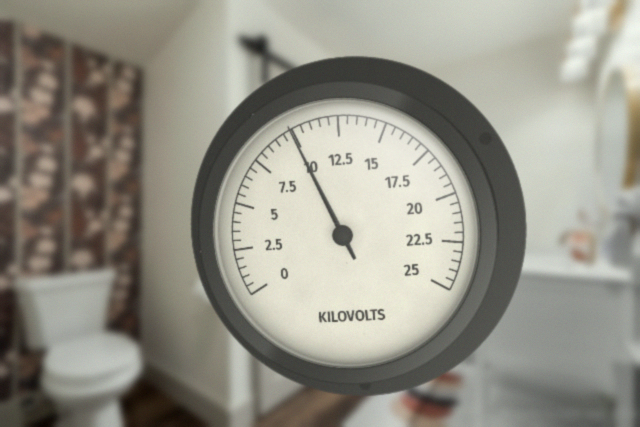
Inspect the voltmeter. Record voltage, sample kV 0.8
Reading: kV 10
